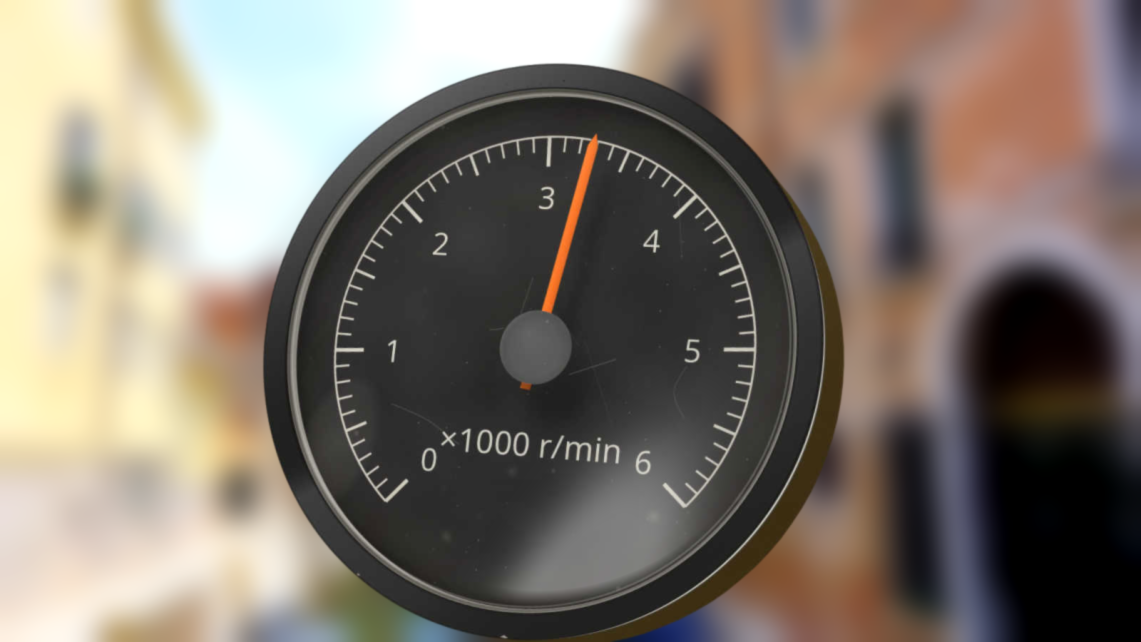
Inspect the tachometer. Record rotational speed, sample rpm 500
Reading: rpm 3300
